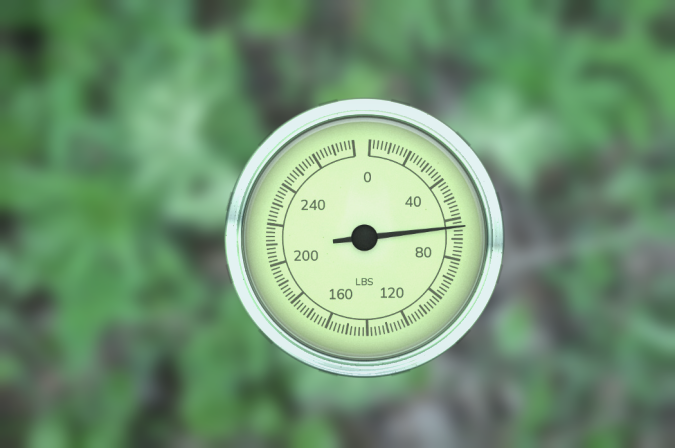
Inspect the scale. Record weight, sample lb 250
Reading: lb 64
